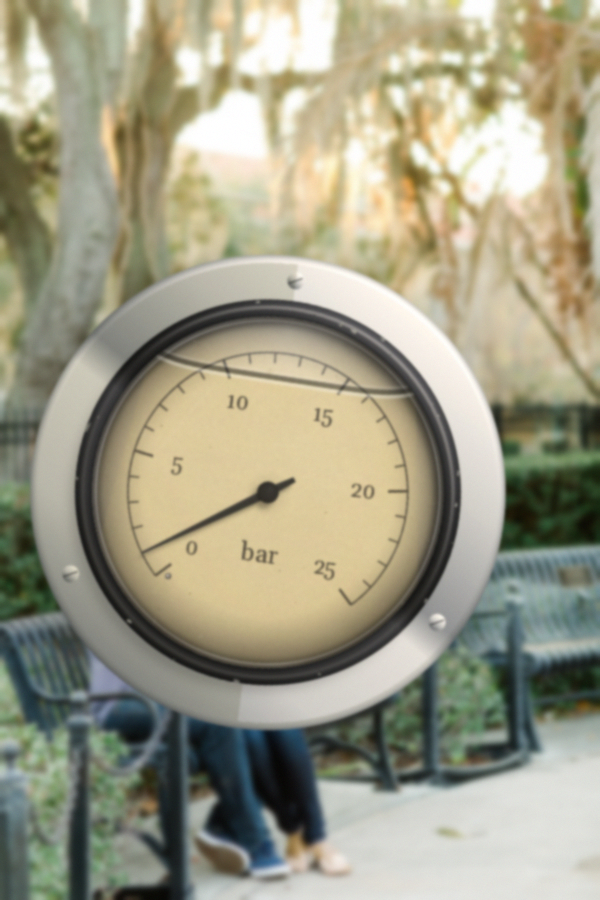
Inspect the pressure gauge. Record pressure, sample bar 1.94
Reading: bar 1
